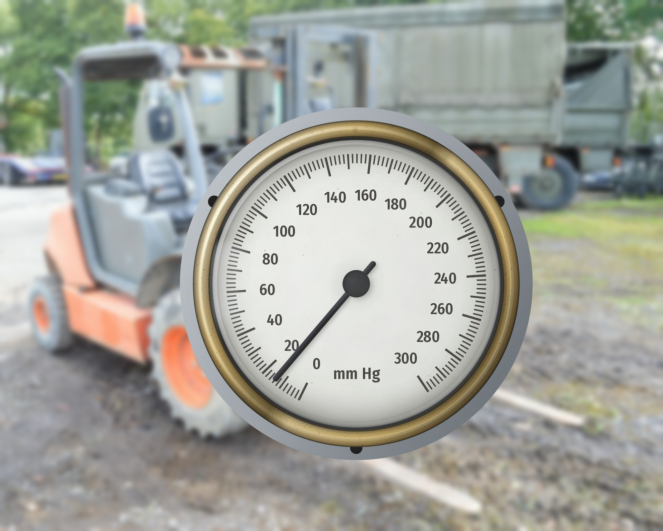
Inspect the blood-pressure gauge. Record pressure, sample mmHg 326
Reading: mmHg 14
